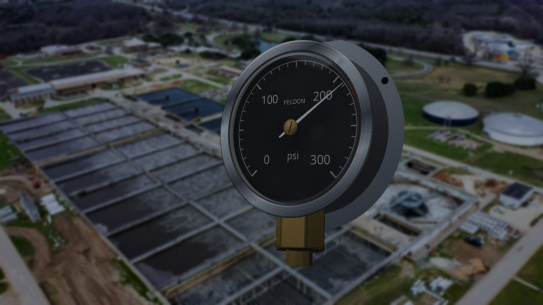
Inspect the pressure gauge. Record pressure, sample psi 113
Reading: psi 210
